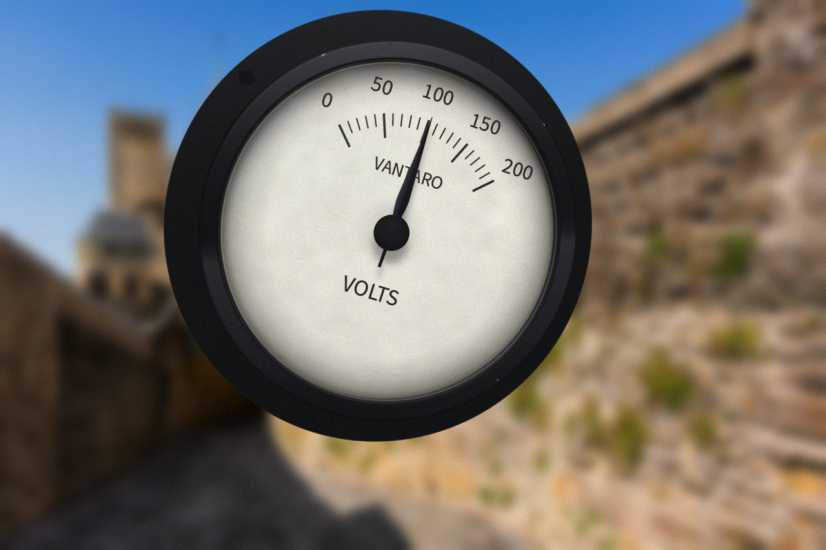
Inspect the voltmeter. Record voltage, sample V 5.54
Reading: V 100
